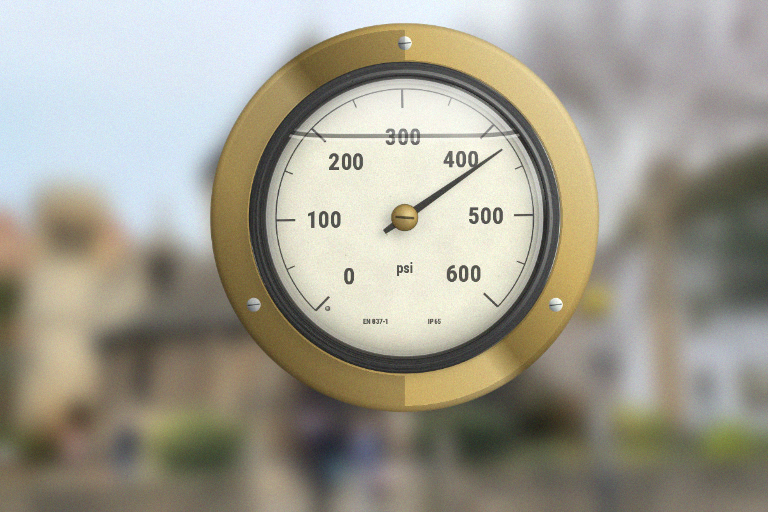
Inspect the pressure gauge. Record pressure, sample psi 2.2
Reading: psi 425
